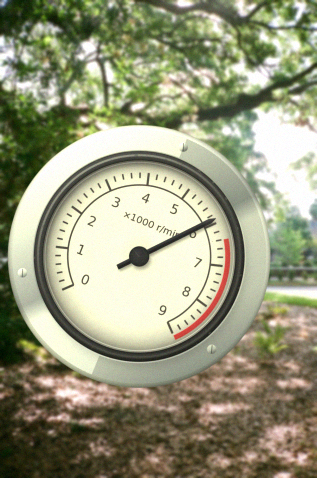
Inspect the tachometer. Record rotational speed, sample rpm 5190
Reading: rpm 5900
